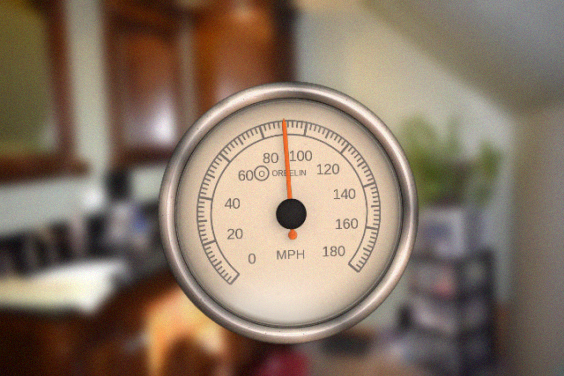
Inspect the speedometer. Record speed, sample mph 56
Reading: mph 90
